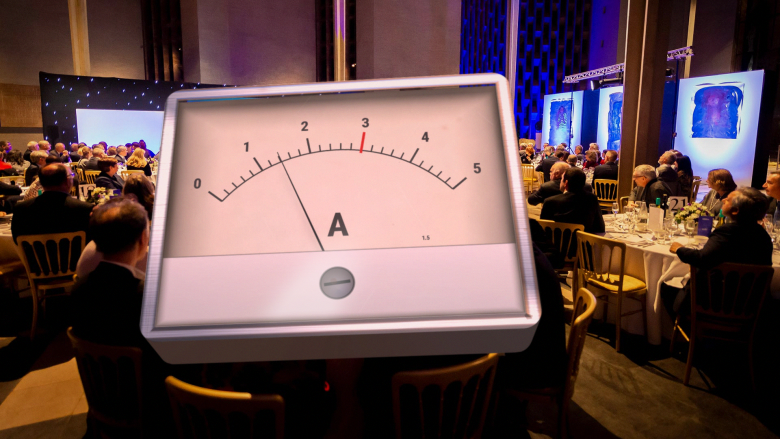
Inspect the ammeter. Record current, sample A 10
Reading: A 1.4
